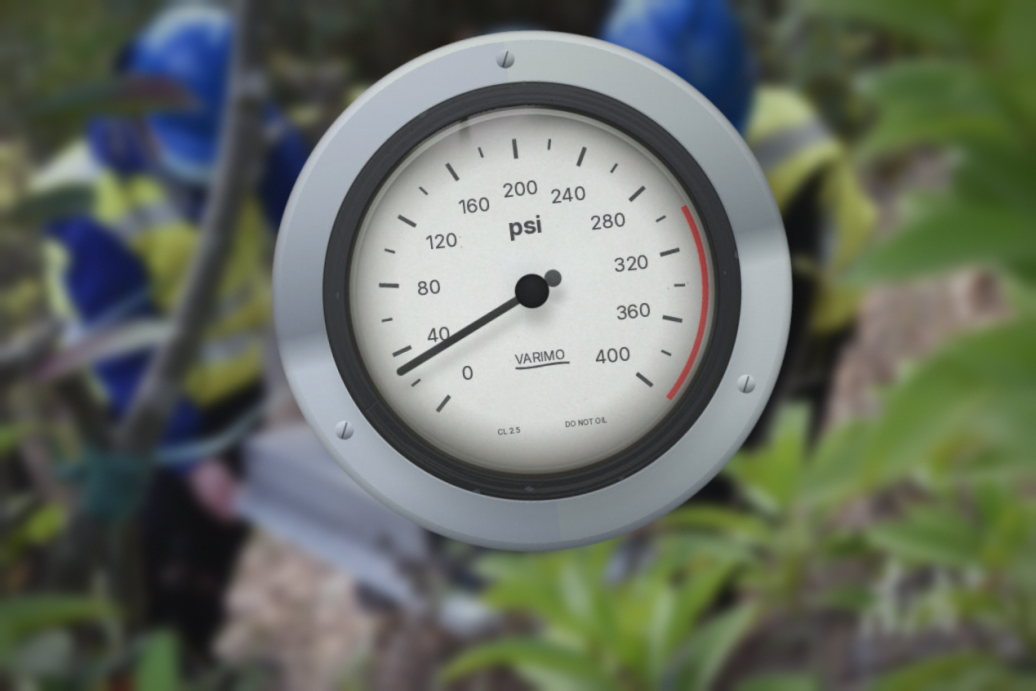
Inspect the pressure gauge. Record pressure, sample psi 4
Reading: psi 30
